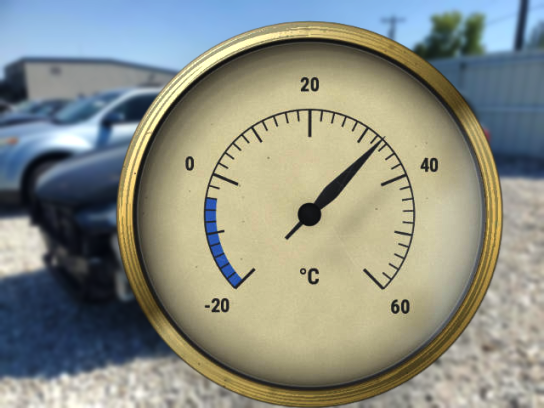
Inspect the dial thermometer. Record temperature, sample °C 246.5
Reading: °C 33
